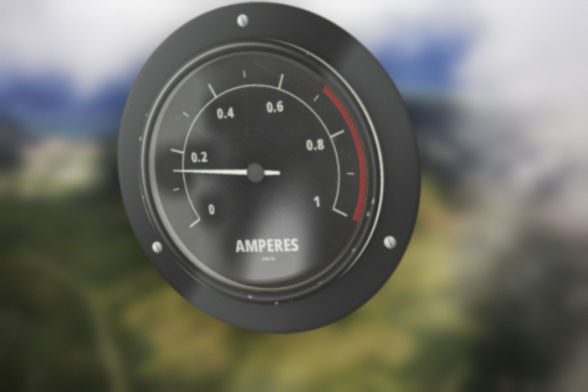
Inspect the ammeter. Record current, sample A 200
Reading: A 0.15
